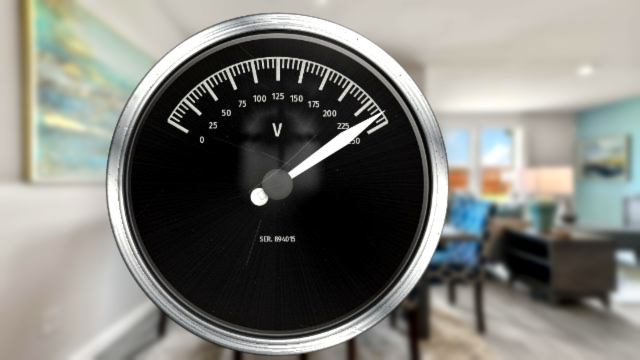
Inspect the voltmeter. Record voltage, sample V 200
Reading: V 240
